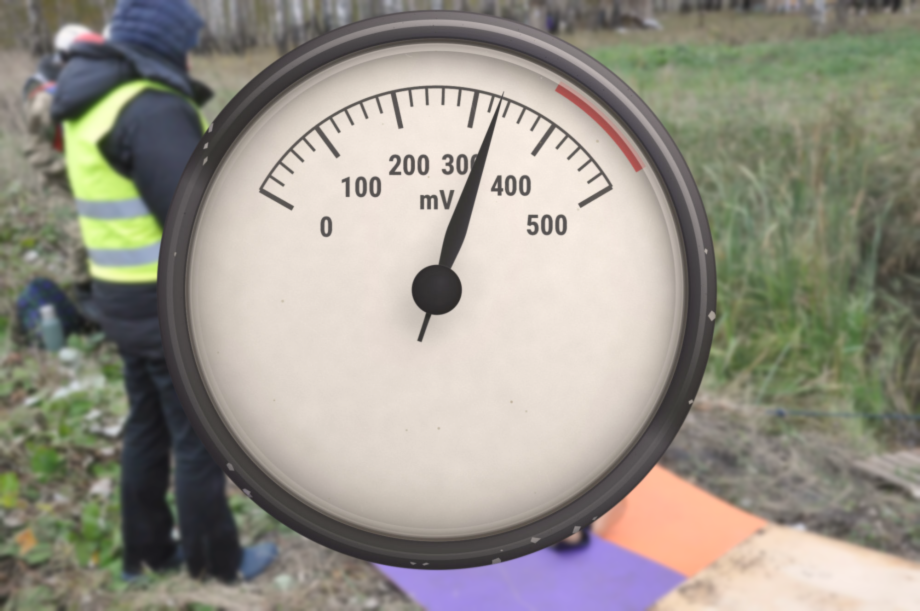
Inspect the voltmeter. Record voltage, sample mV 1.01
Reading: mV 330
